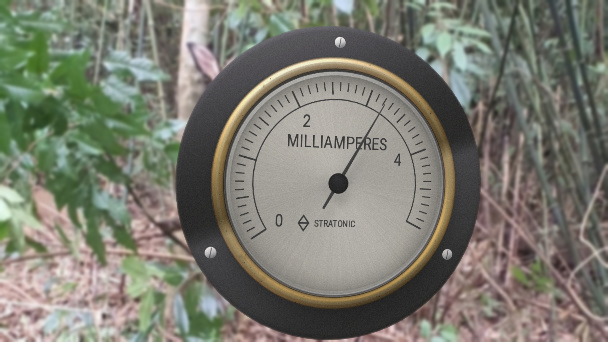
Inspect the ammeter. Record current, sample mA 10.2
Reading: mA 3.2
